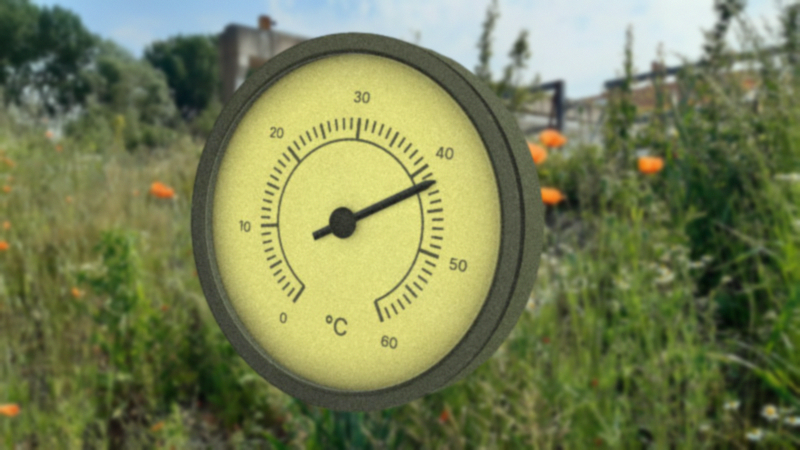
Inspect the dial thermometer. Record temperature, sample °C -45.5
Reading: °C 42
